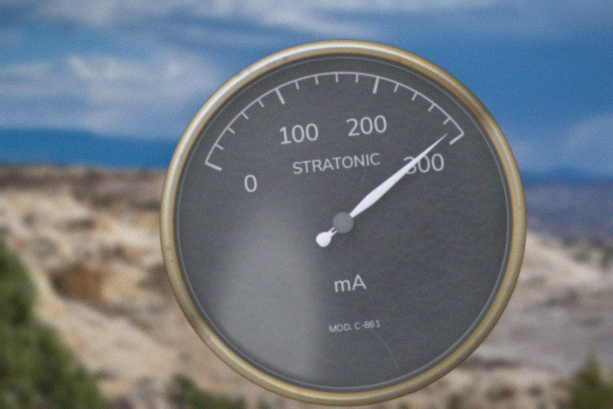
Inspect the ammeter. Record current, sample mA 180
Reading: mA 290
